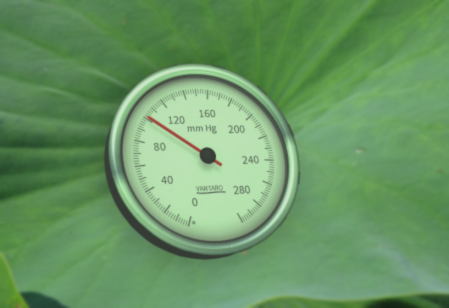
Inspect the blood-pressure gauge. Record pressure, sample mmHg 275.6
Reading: mmHg 100
